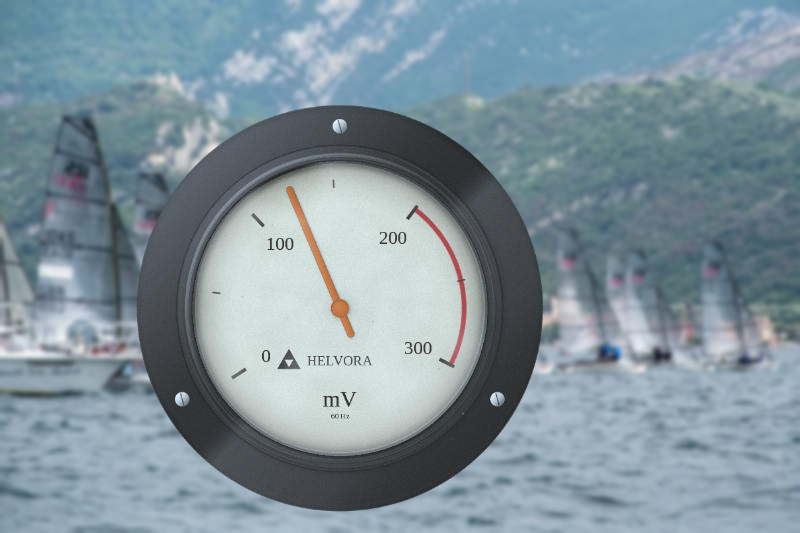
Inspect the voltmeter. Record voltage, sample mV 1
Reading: mV 125
